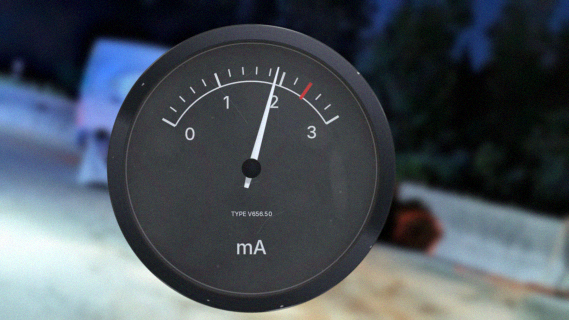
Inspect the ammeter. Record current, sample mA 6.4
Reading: mA 1.9
